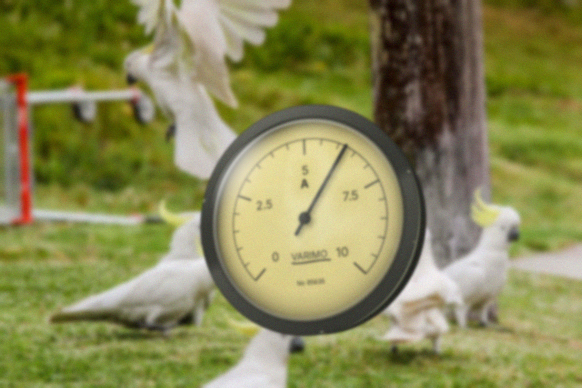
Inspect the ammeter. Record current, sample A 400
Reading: A 6.25
